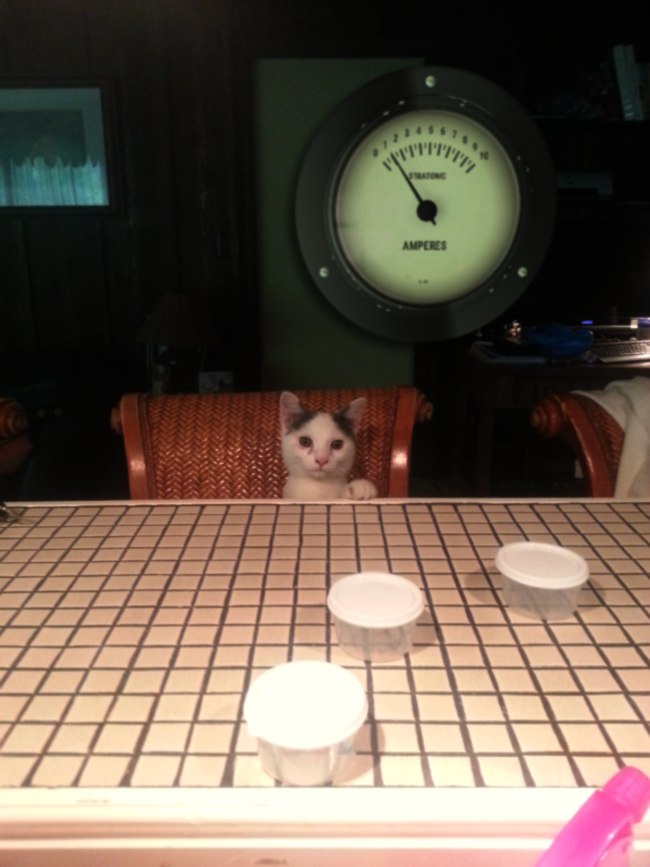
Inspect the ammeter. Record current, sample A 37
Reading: A 1
